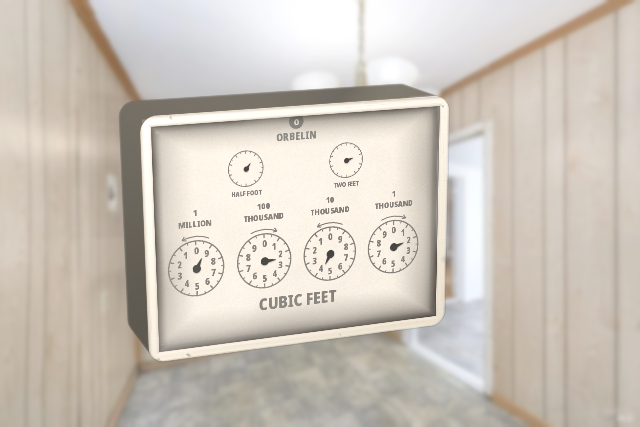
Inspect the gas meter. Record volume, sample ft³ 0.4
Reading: ft³ 924200
